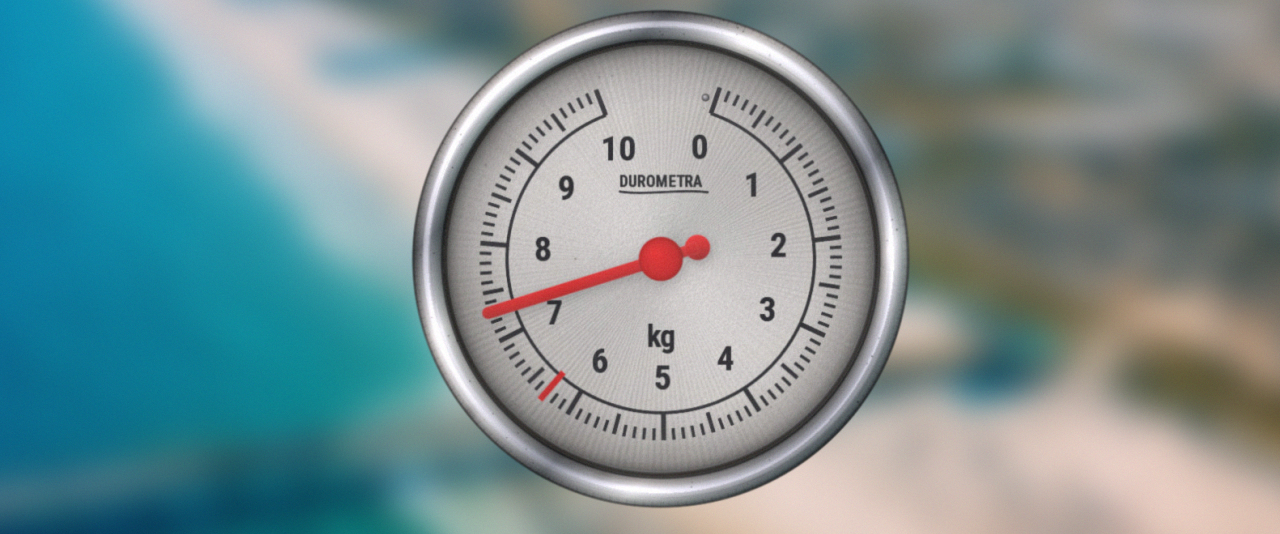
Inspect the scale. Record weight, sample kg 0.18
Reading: kg 7.3
